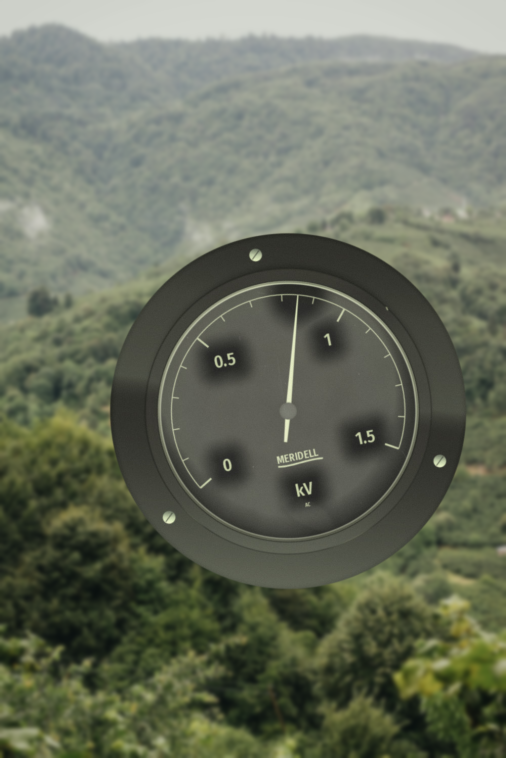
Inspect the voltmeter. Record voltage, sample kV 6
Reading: kV 0.85
